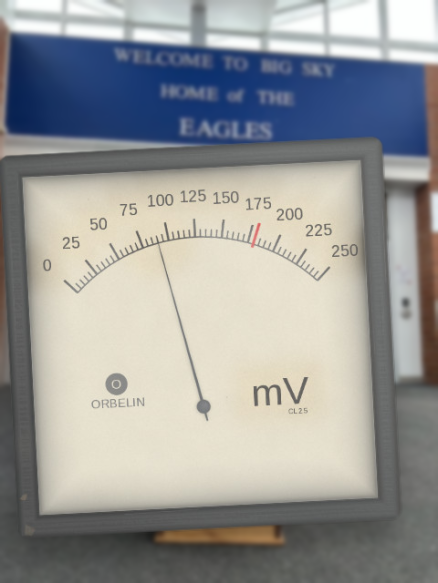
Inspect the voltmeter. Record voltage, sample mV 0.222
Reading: mV 90
